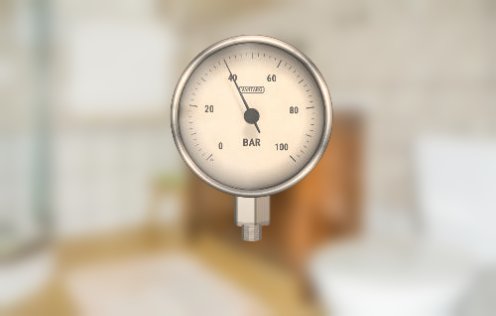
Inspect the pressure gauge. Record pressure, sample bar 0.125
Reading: bar 40
